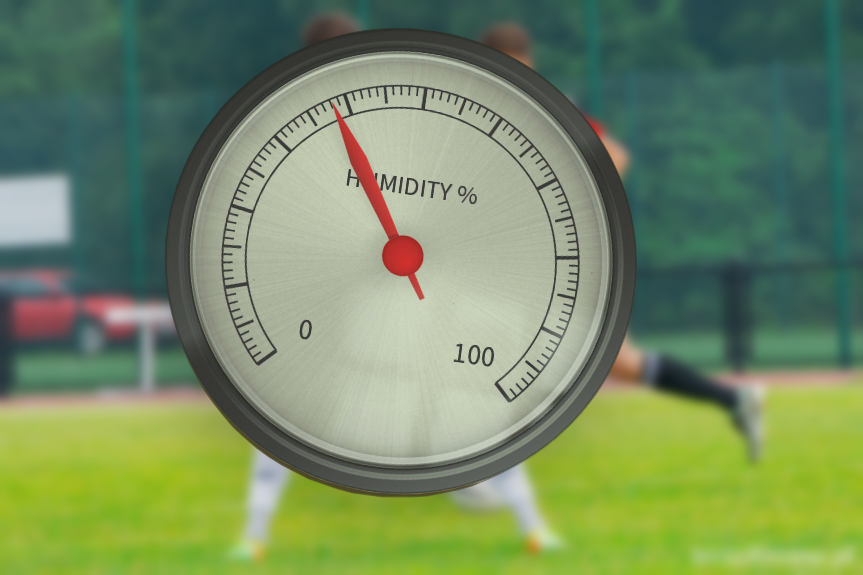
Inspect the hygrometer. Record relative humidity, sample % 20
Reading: % 38
